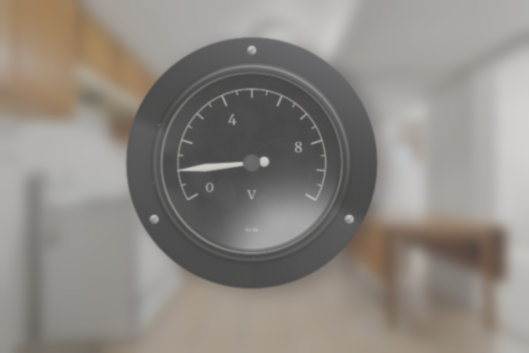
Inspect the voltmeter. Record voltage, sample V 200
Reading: V 1
